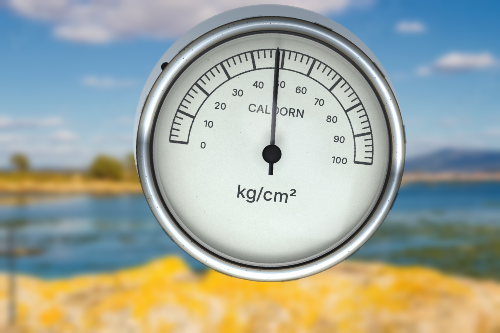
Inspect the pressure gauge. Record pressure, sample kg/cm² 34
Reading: kg/cm² 48
